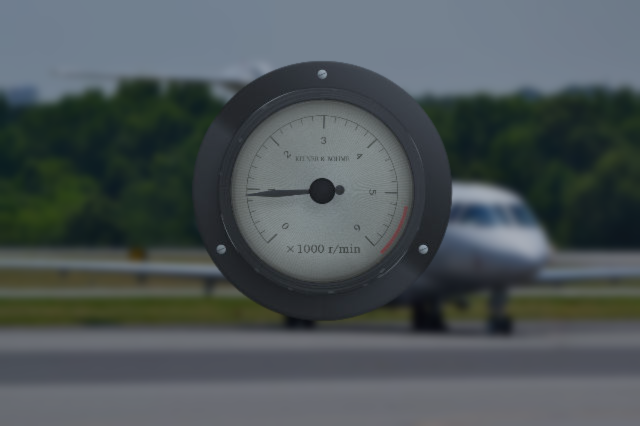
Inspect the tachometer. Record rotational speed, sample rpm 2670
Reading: rpm 900
